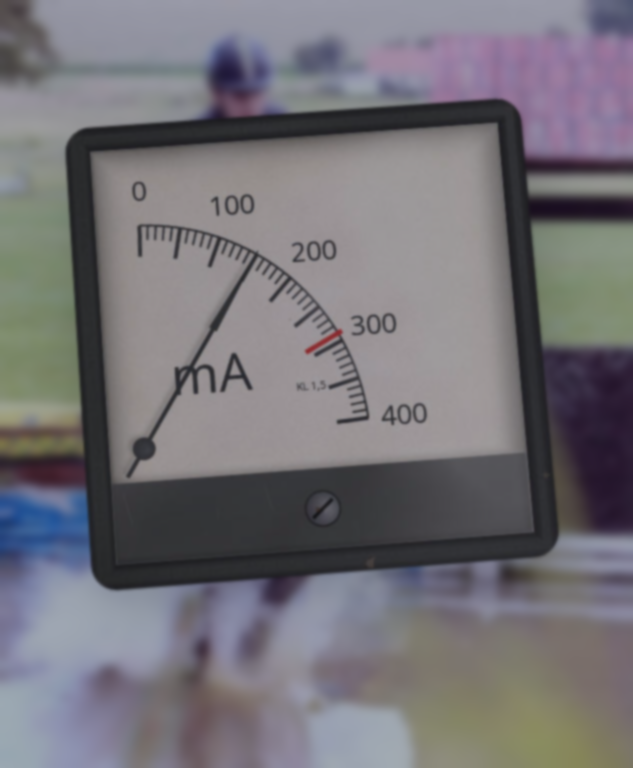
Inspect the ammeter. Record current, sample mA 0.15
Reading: mA 150
